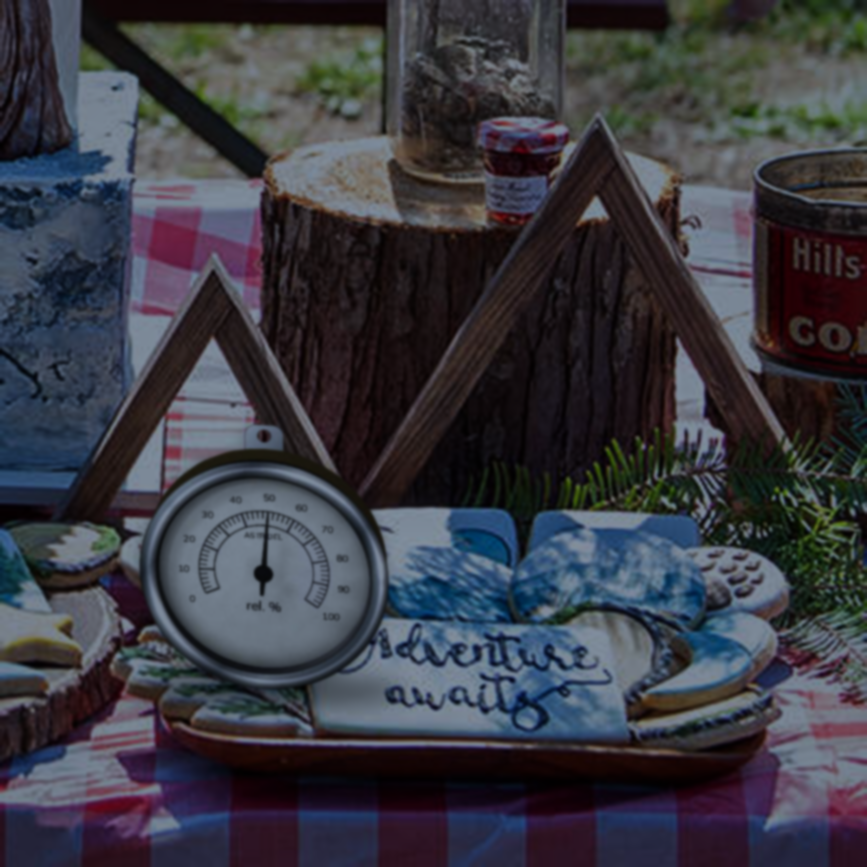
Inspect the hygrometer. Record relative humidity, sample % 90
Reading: % 50
